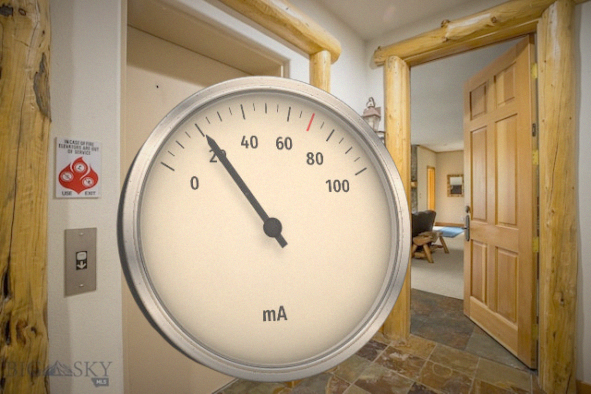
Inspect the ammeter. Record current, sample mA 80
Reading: mA 20
